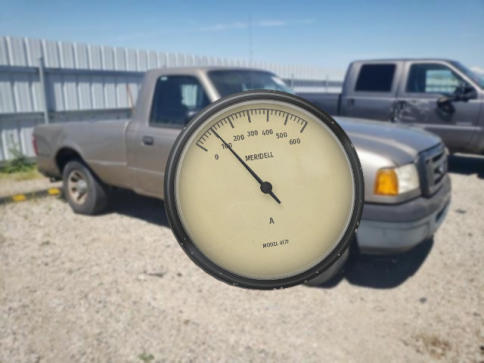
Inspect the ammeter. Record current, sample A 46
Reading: A 100
